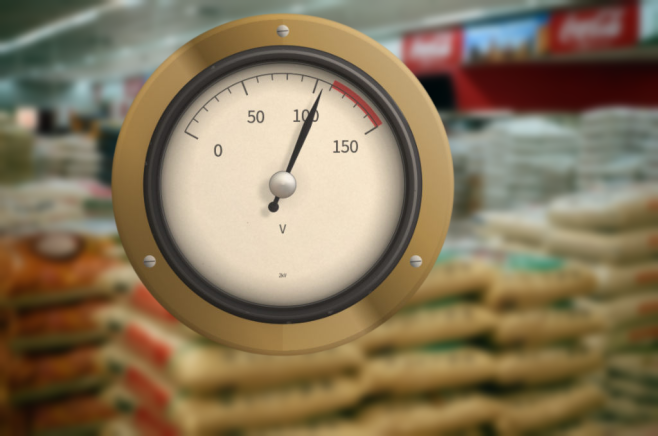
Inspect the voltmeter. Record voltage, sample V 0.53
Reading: V 105
